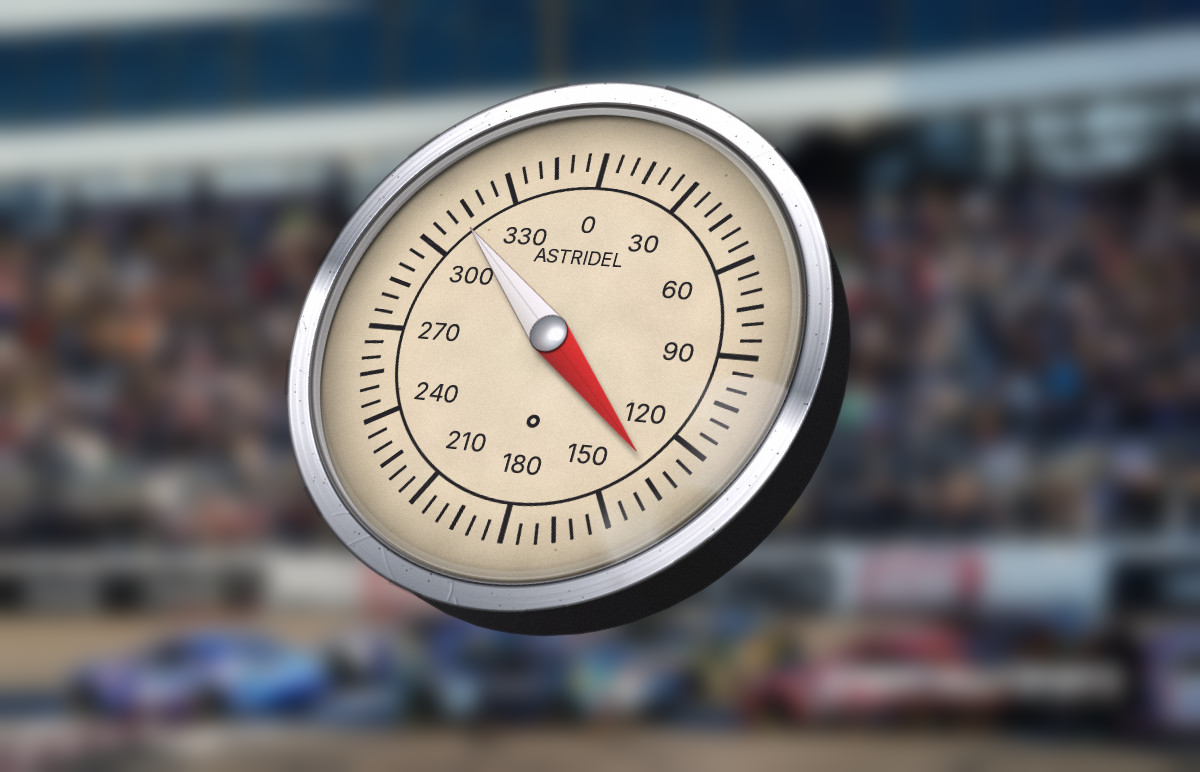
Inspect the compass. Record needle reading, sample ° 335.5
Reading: ° 132.5
